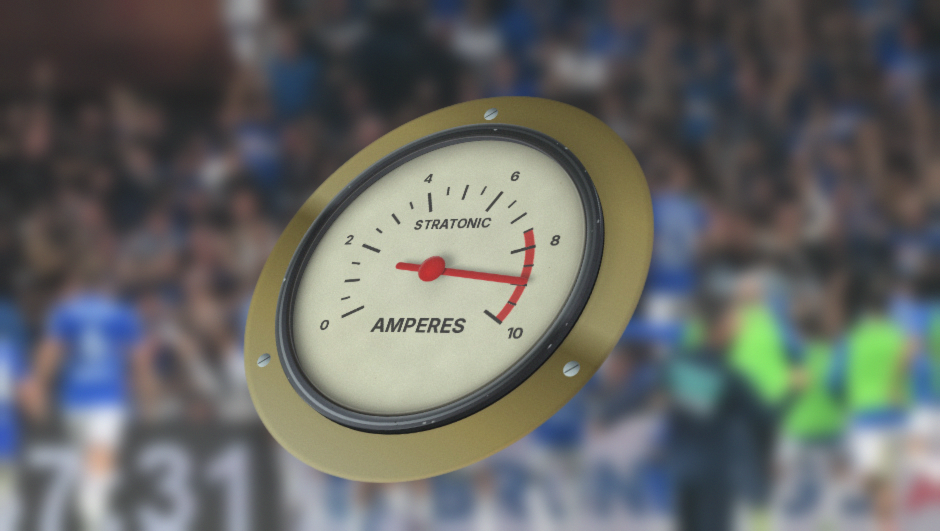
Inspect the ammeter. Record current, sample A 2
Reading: A 9
